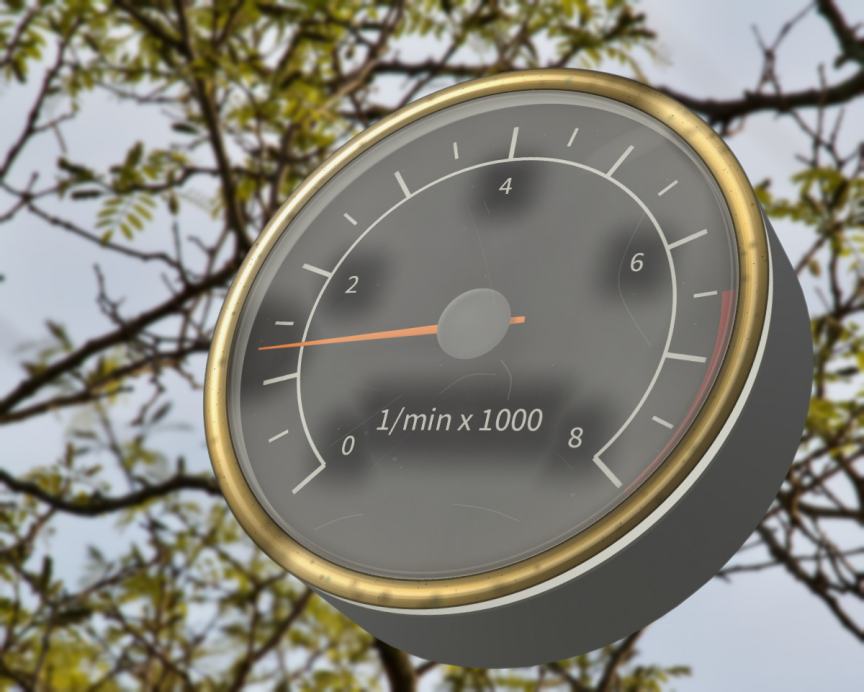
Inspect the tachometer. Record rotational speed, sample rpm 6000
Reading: rpm 1250
